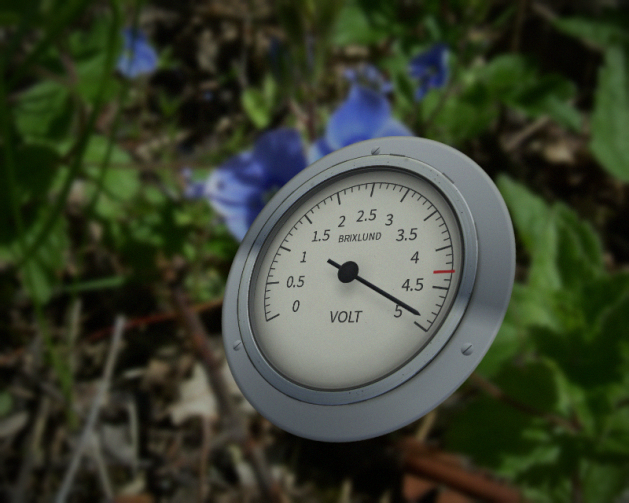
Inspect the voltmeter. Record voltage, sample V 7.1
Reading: V 4.9
